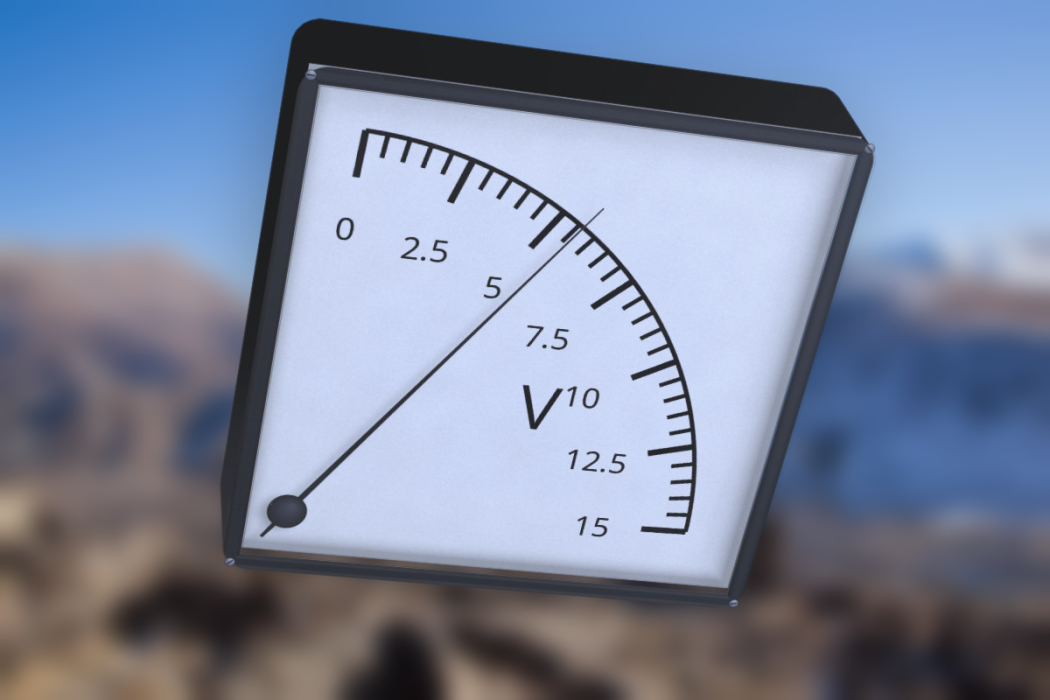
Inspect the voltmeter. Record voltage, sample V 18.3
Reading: V 5.5
